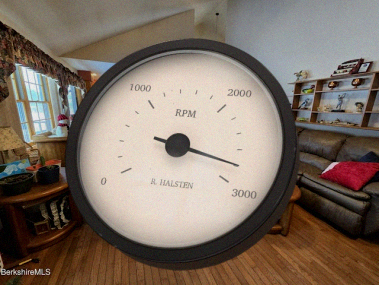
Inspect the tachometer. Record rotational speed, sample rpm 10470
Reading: rpm 2800
